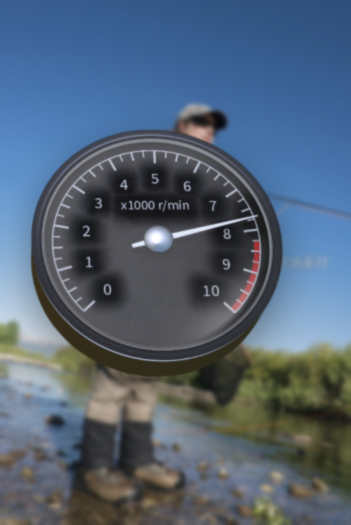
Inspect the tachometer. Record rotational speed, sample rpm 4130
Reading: rpm 7750
